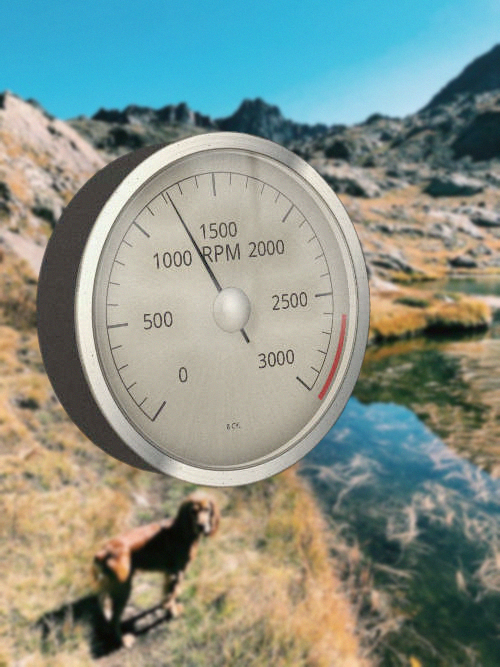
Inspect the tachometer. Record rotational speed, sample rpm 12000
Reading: rpm 1200
